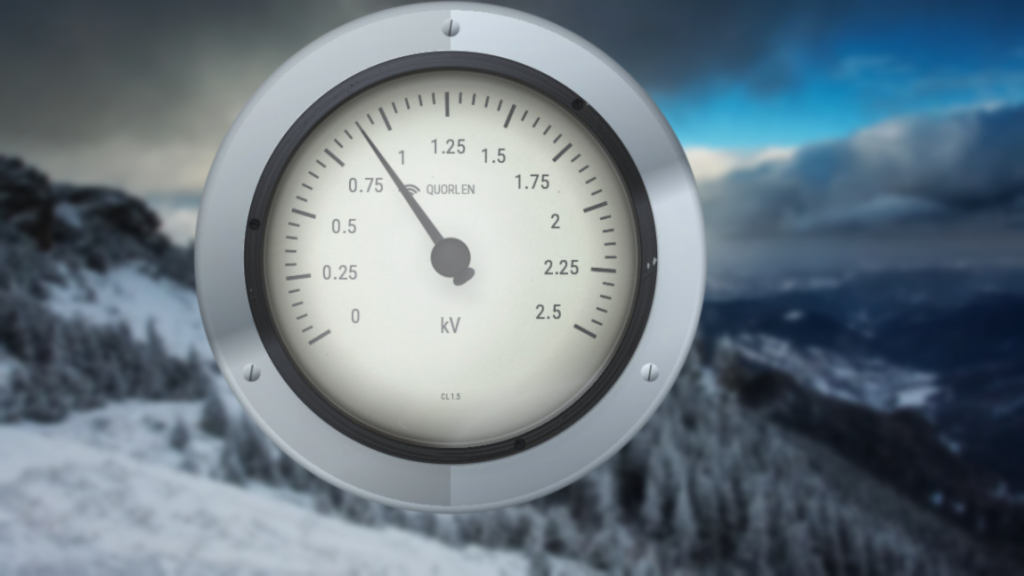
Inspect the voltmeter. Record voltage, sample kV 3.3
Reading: kV 0.9
